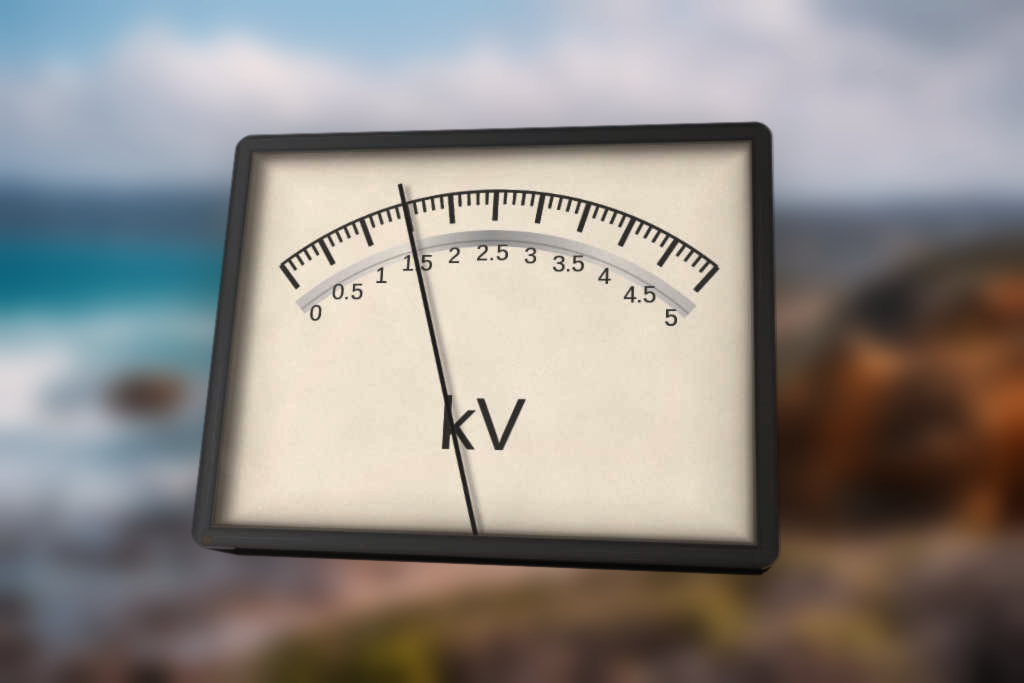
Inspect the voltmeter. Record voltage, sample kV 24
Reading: kV 1.5
